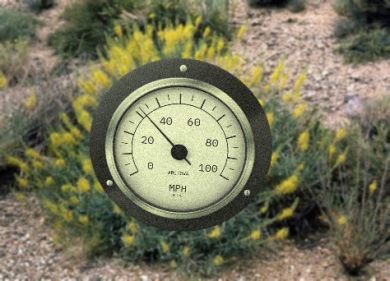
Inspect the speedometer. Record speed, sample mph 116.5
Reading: mph 32.5
